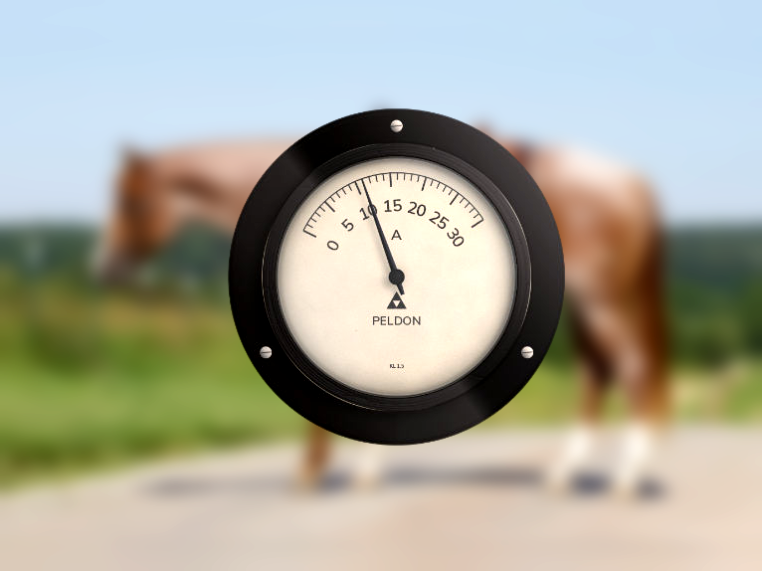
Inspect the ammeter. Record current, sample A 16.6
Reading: A 11
